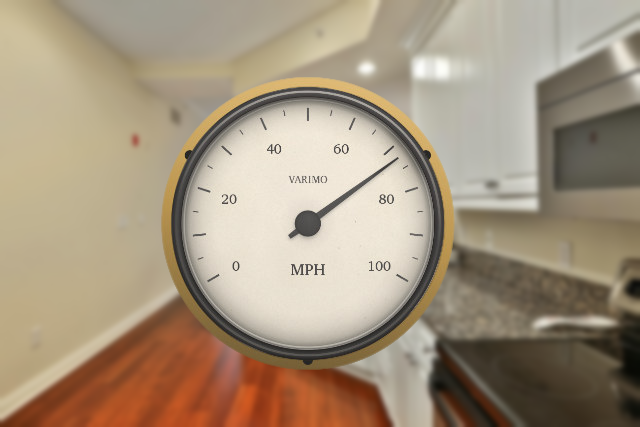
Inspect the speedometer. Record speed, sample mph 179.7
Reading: mph 72.5
